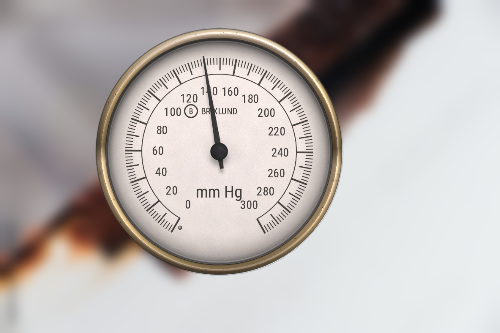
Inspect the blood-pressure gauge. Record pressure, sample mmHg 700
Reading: mmHg 140
